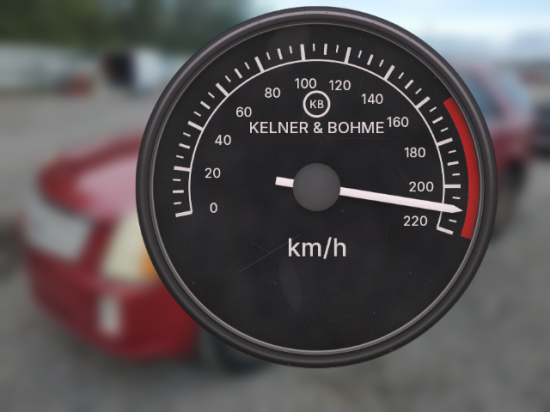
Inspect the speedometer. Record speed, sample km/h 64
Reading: km/h 210
